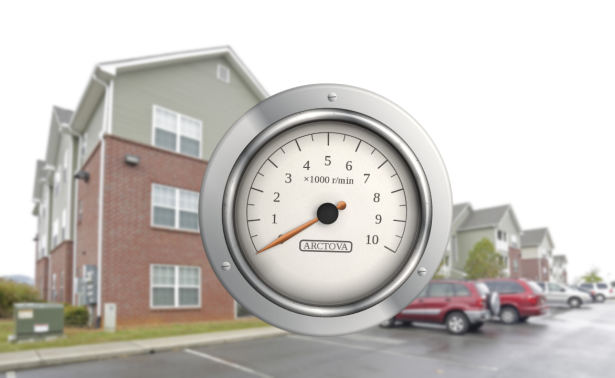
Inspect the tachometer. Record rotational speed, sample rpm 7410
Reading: rpm 0
